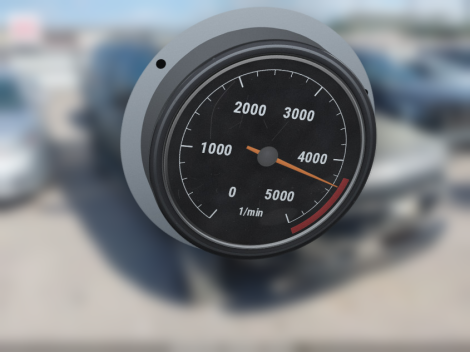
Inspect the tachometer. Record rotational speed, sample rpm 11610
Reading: rpm 4300
